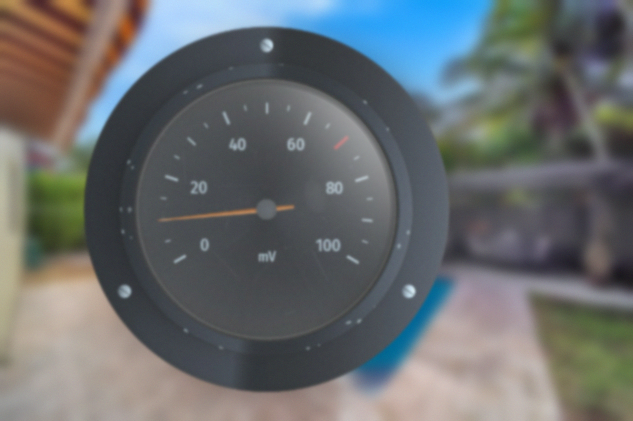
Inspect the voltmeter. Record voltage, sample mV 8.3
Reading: mV 10
